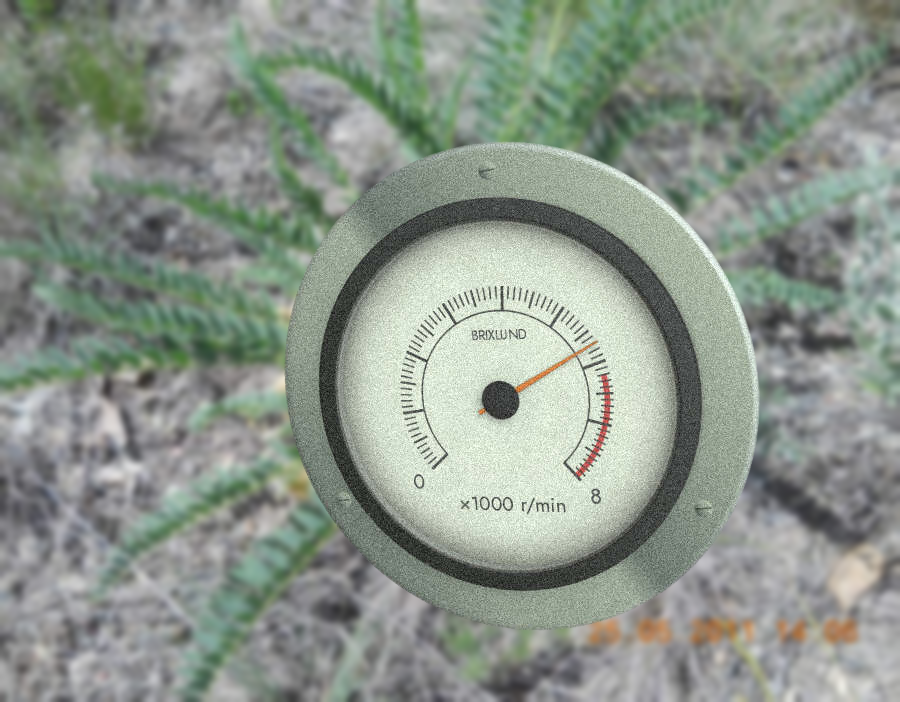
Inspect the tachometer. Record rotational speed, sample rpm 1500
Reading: rpm 5700
